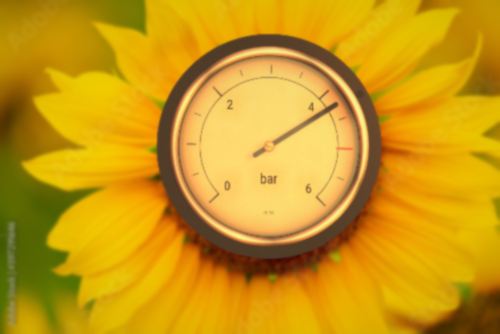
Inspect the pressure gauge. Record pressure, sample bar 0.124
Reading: bar 4.25
